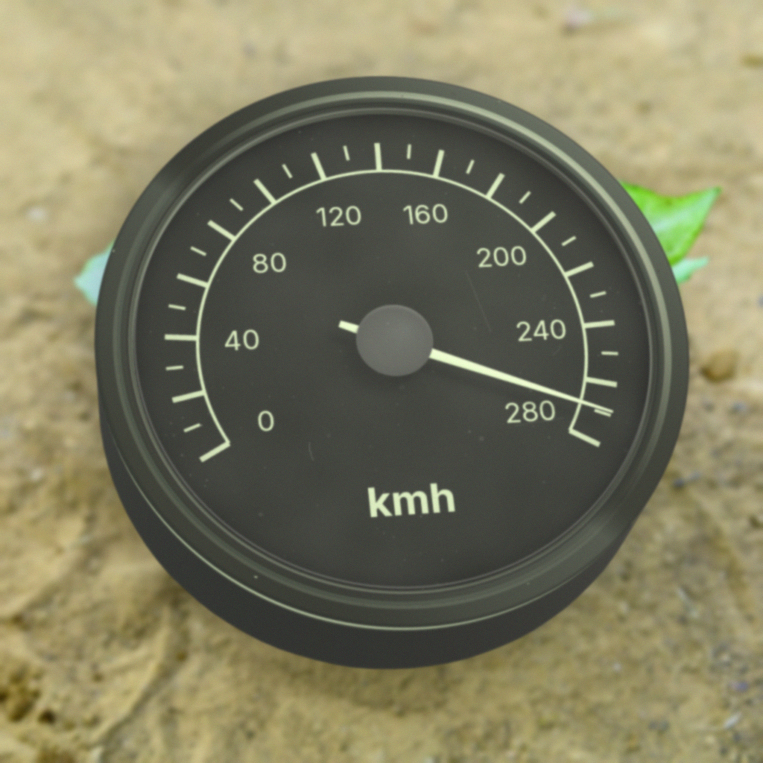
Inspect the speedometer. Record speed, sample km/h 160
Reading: km/h 270
